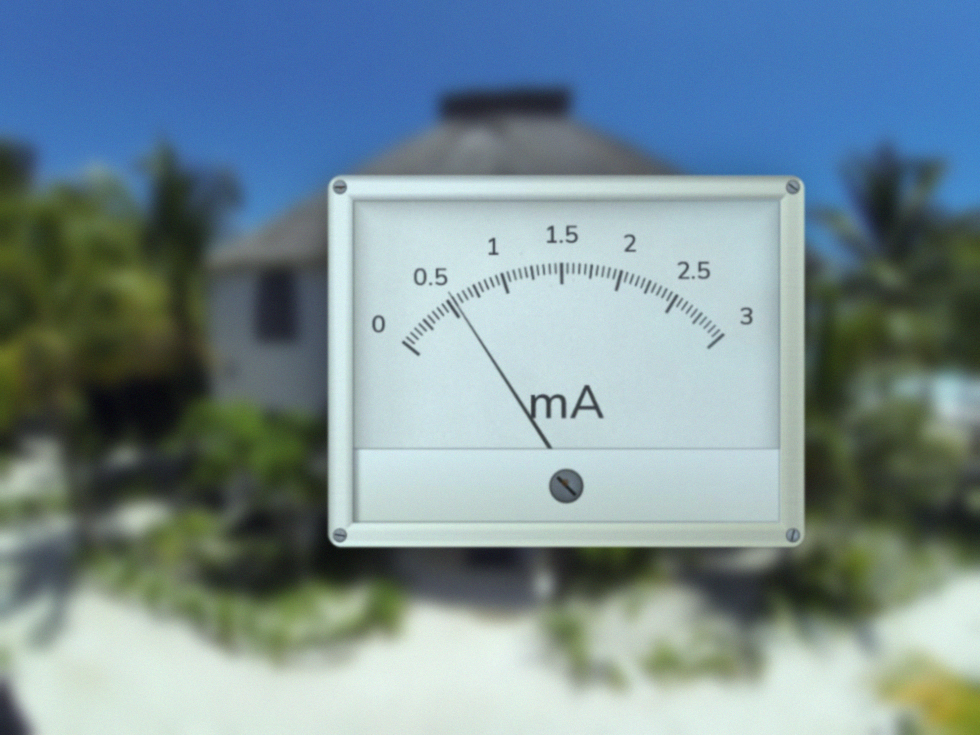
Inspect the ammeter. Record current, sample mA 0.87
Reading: mA 0.55
